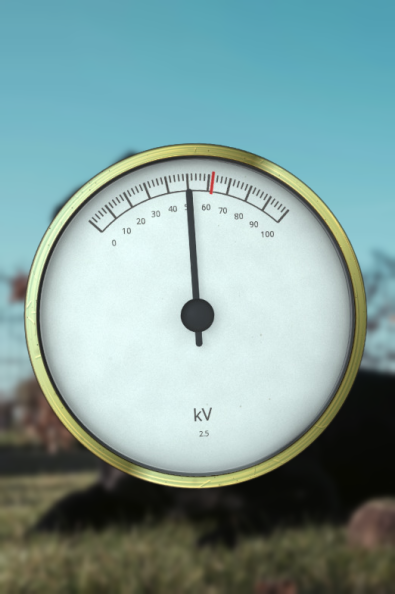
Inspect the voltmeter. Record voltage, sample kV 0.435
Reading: kV 50
